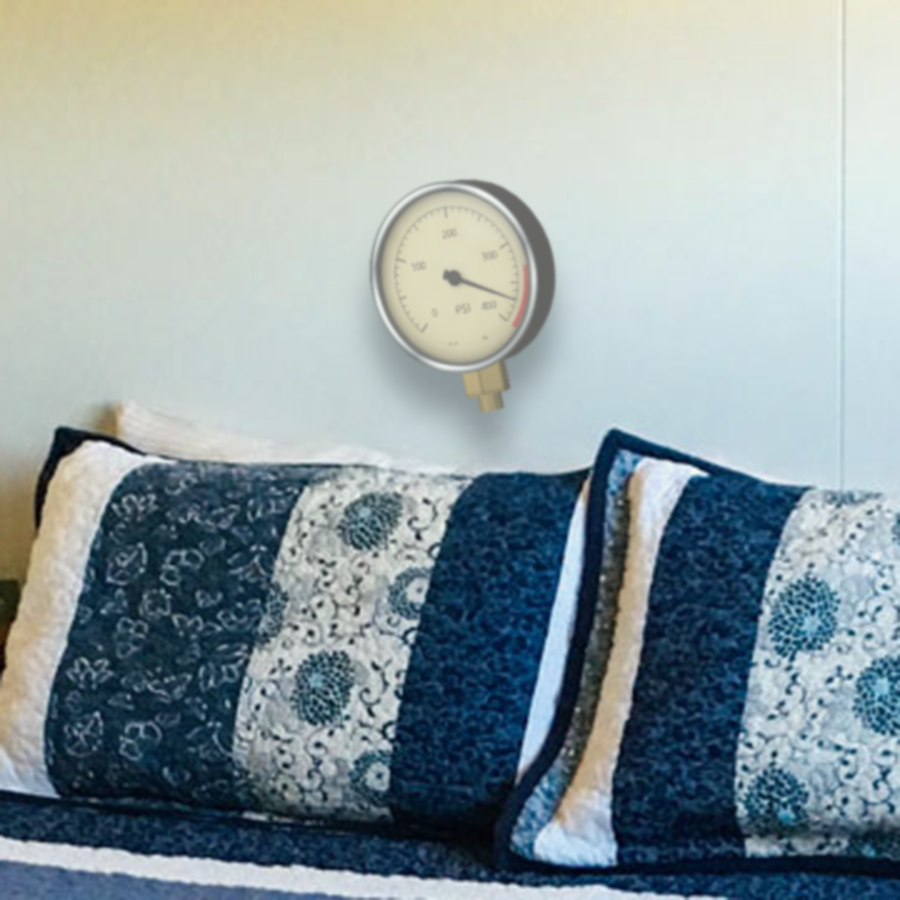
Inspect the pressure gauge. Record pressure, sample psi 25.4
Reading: psi 370
